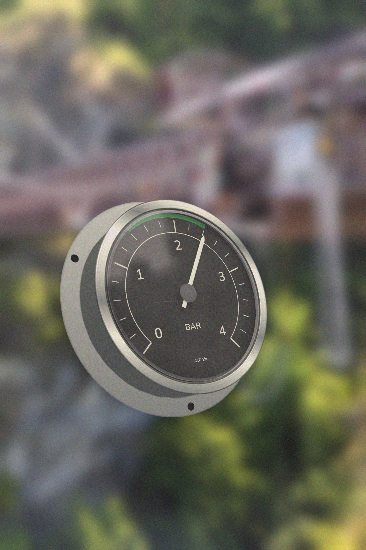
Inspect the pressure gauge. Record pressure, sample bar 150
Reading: bar 2.4
